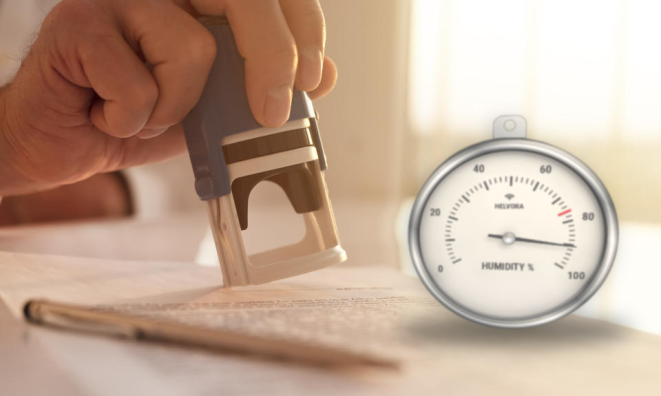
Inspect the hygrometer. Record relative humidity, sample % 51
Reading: % 90
